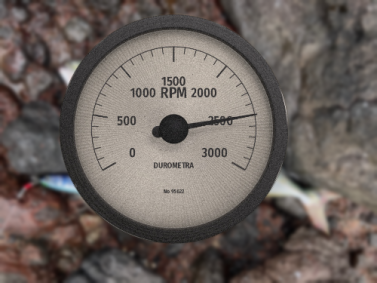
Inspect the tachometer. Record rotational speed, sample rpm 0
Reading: rpm 2500
